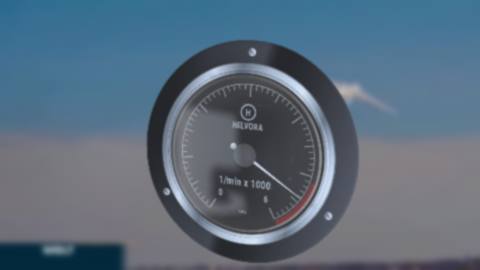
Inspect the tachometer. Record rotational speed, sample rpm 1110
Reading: rpm 5400
